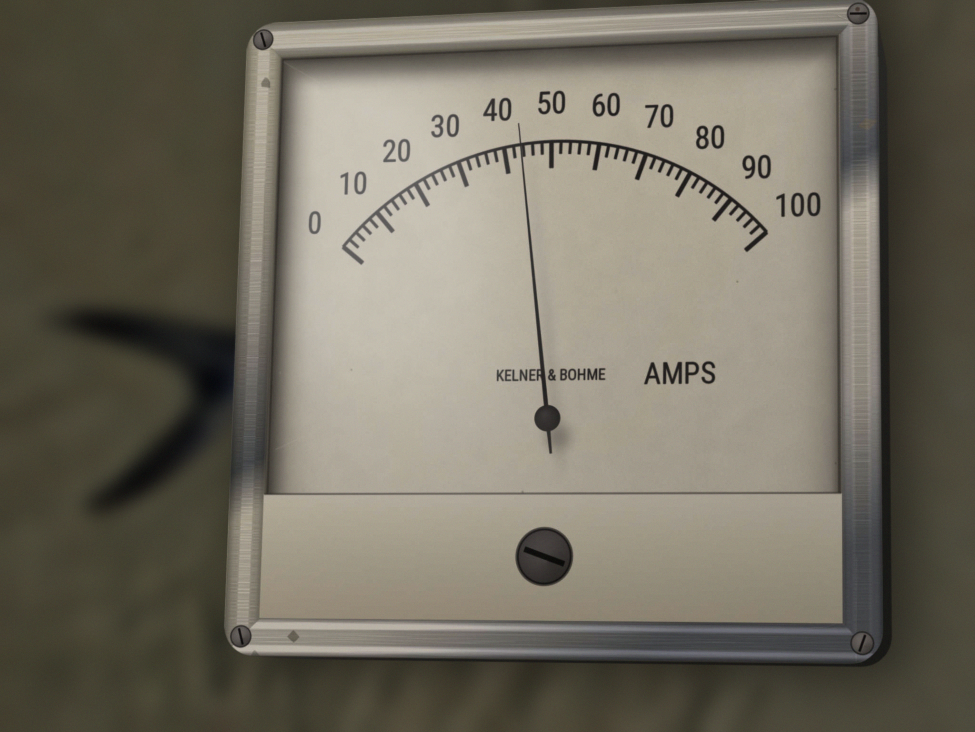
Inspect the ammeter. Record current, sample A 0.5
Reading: A 44
